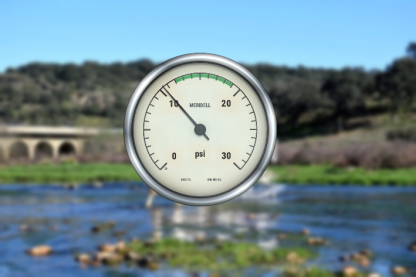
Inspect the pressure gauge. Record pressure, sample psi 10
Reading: psi 10.5
